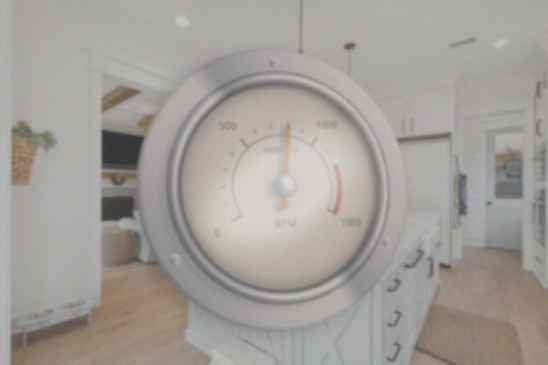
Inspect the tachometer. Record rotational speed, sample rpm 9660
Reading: rpm 800
